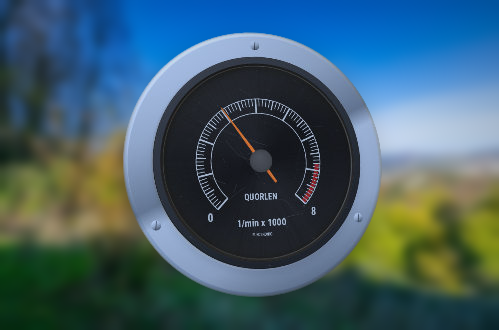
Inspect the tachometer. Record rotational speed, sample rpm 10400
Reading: rpm 3000
